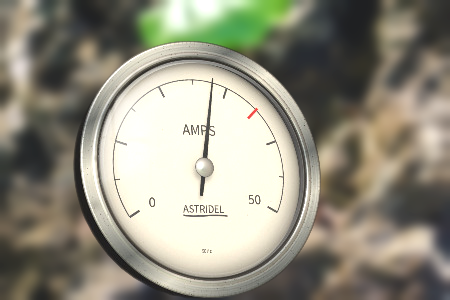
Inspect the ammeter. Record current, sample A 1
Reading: A 27.5
